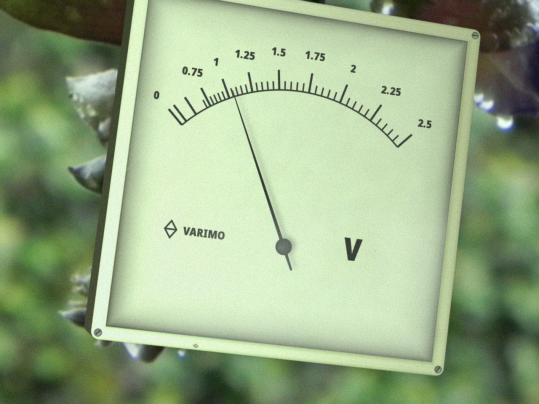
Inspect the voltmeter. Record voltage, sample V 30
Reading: V 1.05
